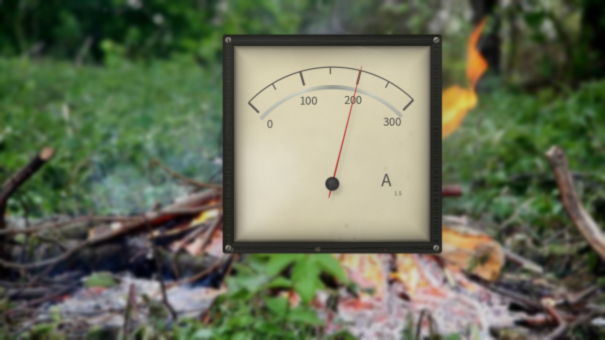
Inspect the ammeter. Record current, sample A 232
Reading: A 200
